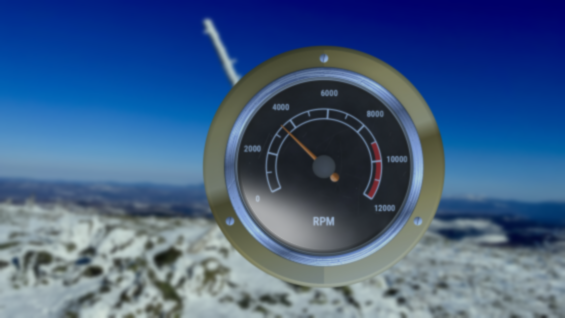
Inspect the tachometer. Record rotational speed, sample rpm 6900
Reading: rpm 3500
